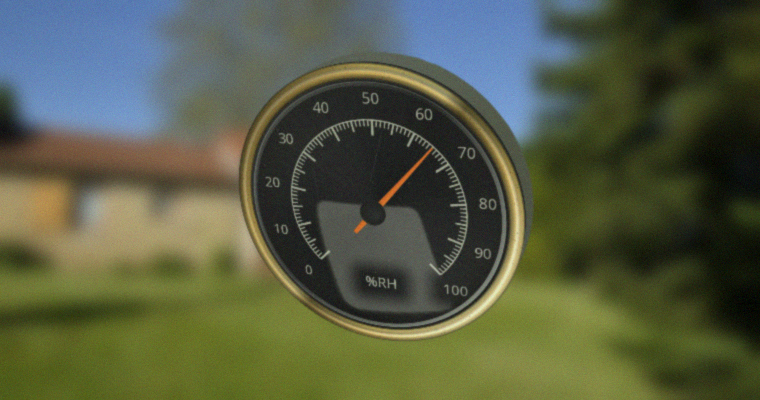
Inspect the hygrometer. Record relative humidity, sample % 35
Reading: % 65
